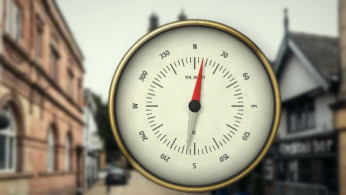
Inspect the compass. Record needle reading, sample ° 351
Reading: ° 10
